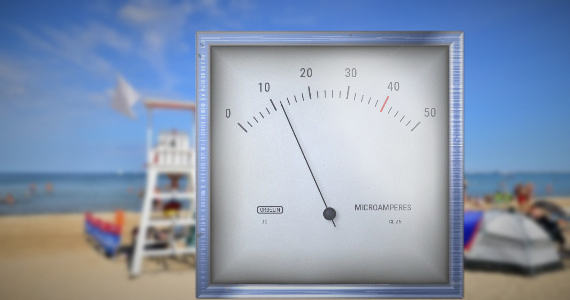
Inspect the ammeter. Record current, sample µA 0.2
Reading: µA 12
